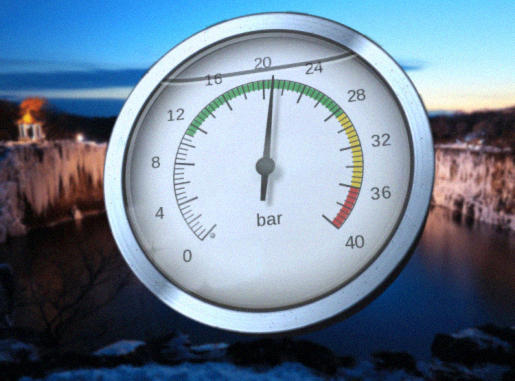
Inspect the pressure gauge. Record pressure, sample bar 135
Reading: bar 21
